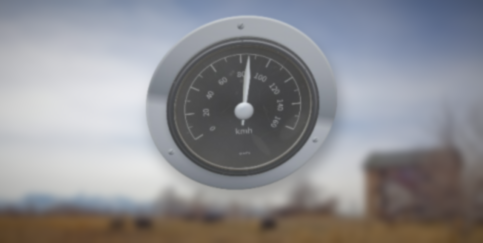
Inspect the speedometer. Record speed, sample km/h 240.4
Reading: km/h 85
